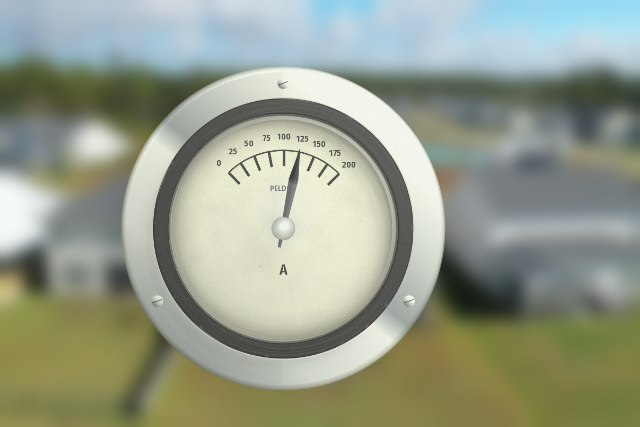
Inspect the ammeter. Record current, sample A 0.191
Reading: A 125
